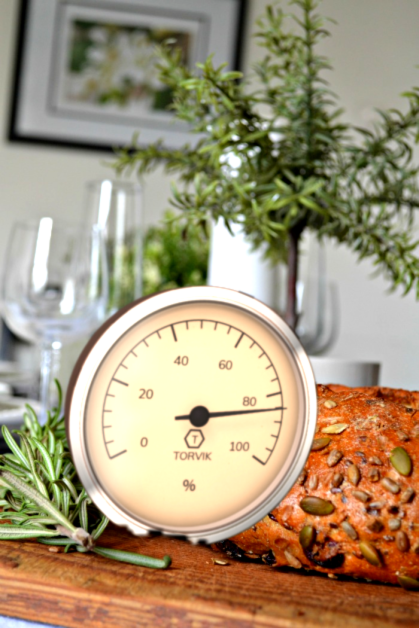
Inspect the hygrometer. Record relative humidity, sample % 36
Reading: % 84
